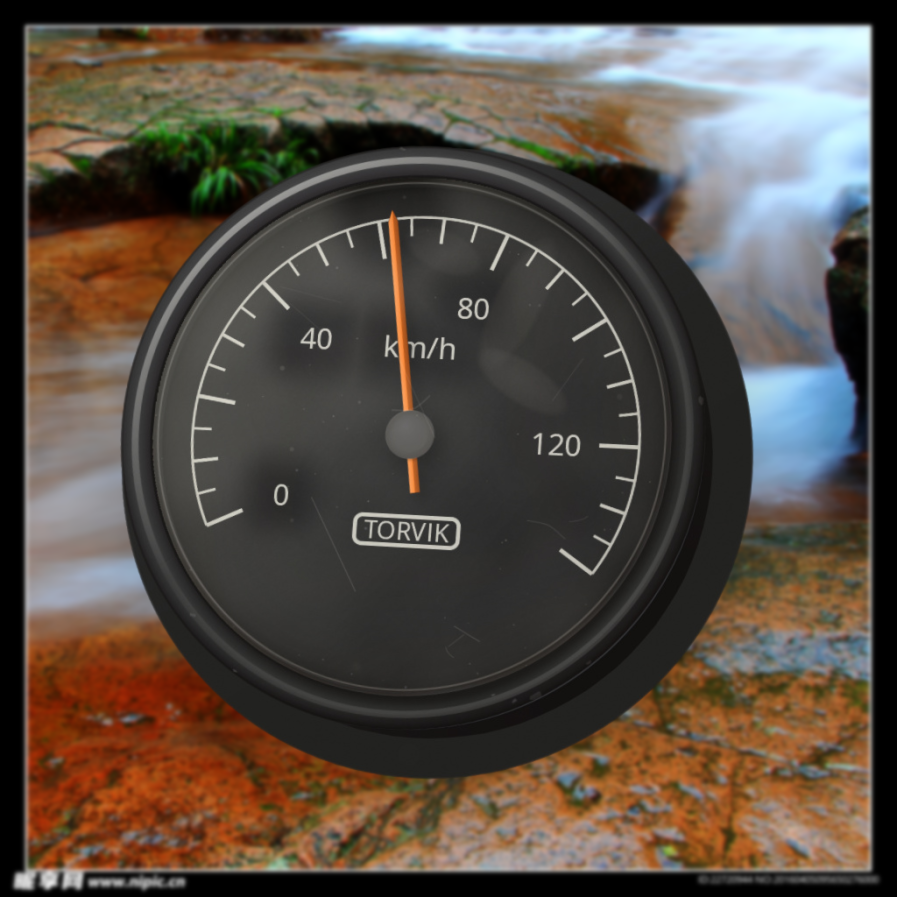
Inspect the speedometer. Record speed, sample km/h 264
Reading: km/h 62.5
